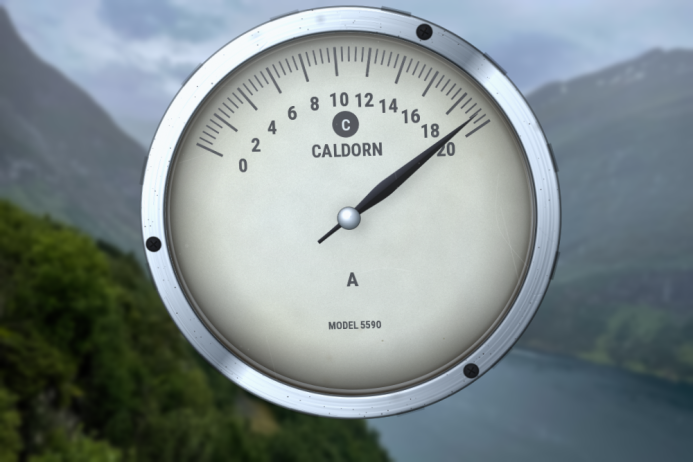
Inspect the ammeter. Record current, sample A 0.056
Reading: A 19.2
